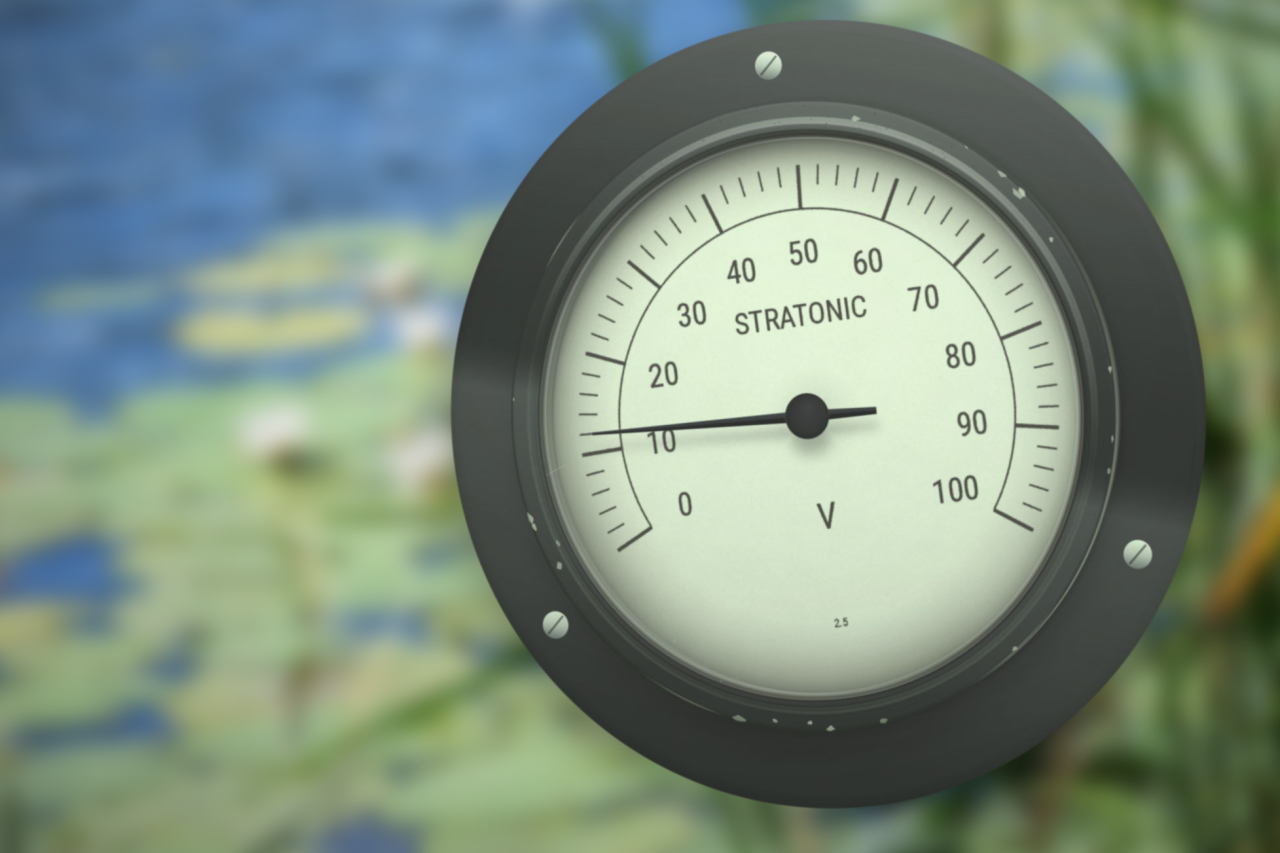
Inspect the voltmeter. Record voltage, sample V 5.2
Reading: V 12
